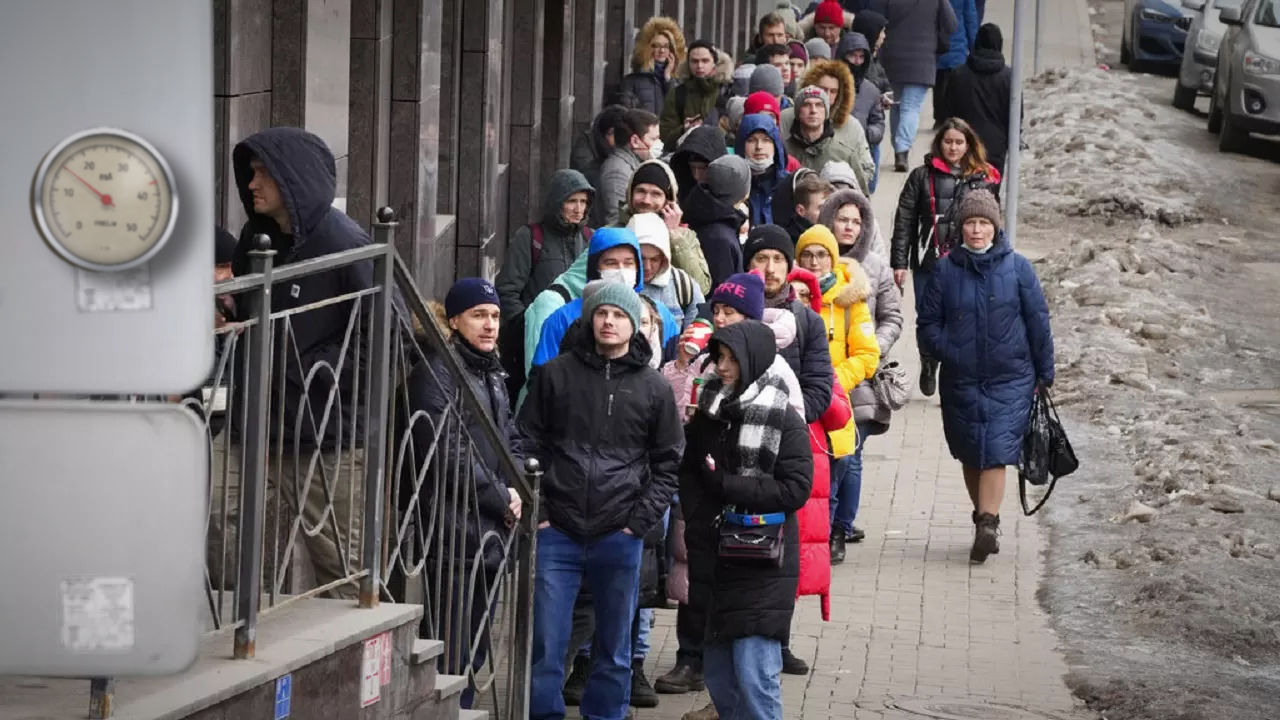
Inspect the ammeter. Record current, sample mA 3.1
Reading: mA 15
